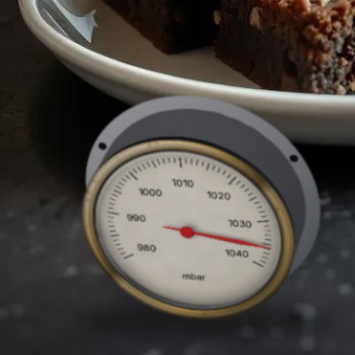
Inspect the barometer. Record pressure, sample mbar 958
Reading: mbar 1035
